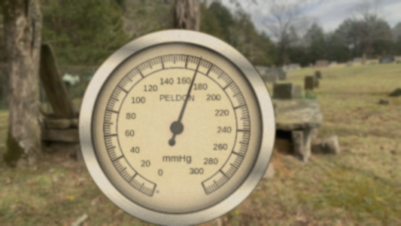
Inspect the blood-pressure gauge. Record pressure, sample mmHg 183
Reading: mmHg 170
